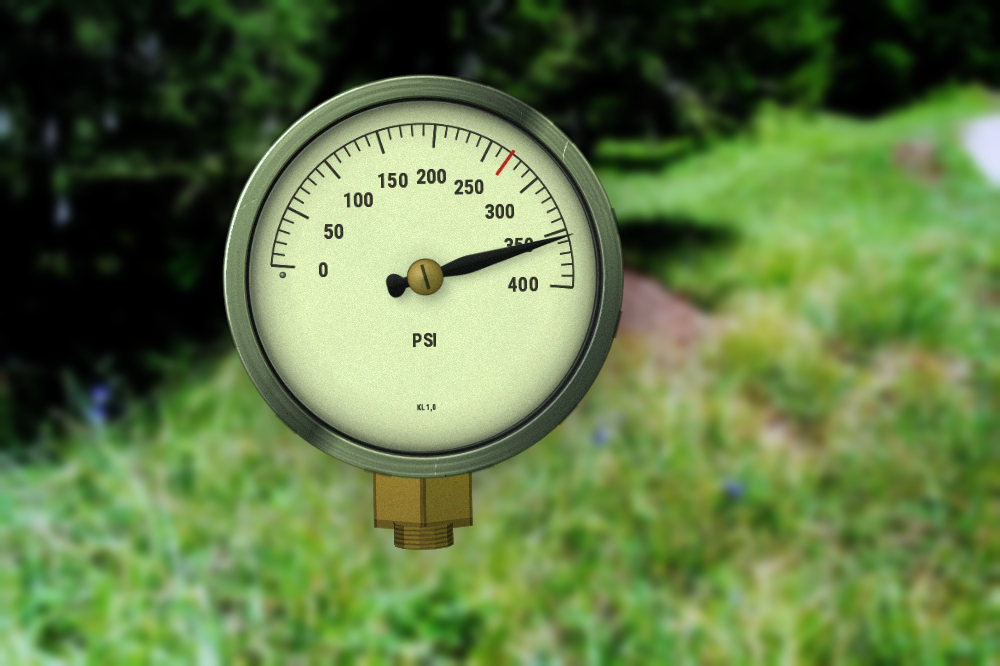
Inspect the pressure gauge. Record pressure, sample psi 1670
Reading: psi 355
